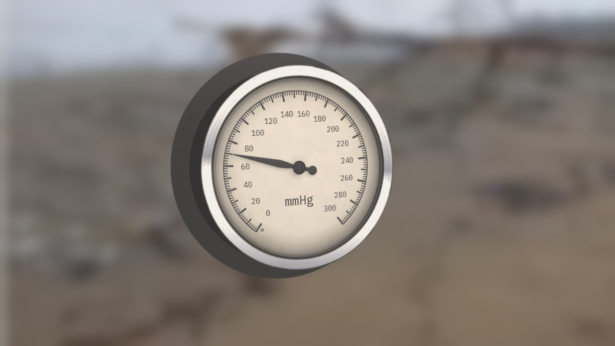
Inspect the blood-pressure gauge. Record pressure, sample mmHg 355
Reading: mmHg 70
